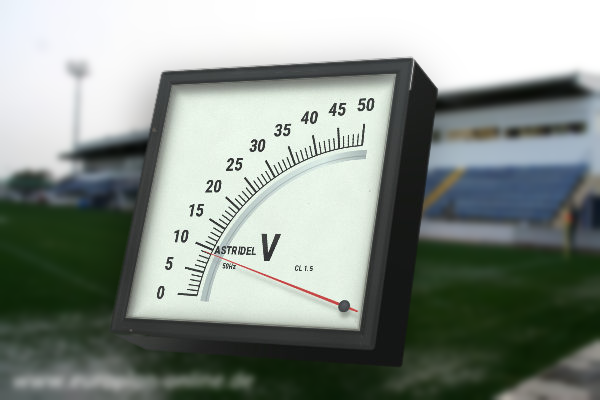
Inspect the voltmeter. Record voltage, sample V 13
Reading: V 9
